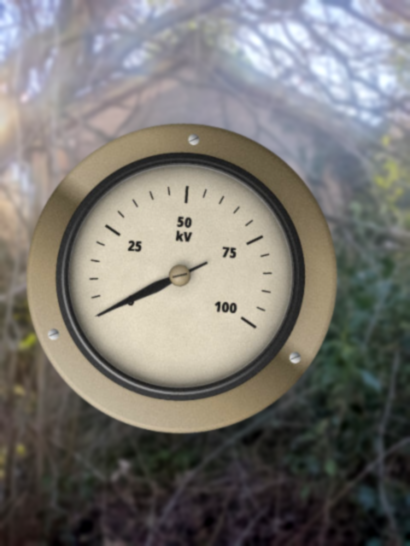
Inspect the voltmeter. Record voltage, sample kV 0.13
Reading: kV 0
